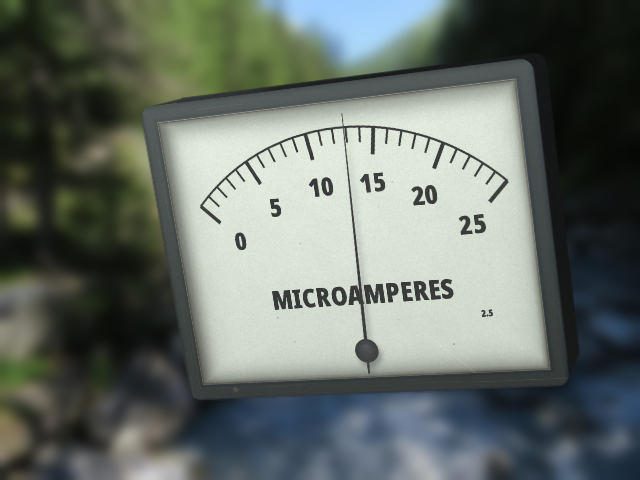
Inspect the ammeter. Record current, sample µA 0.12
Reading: µA 13
